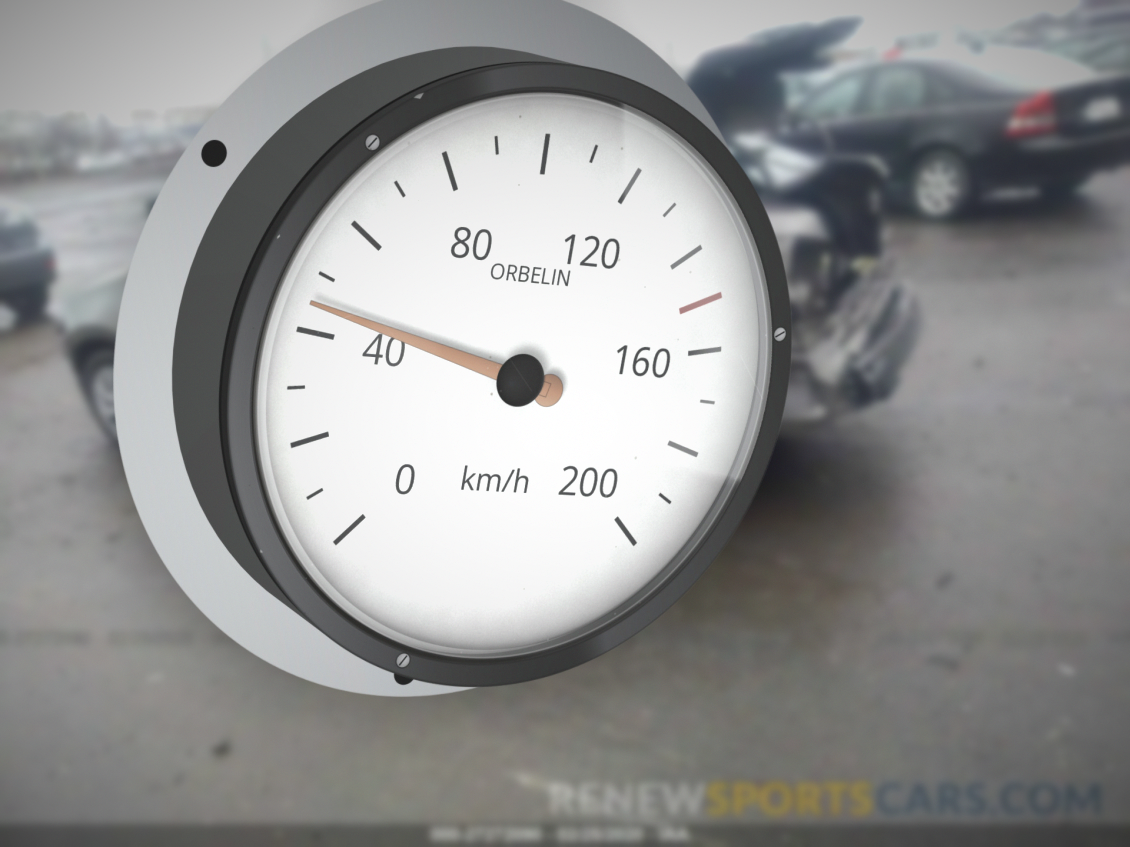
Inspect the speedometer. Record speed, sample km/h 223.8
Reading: km/h 45
